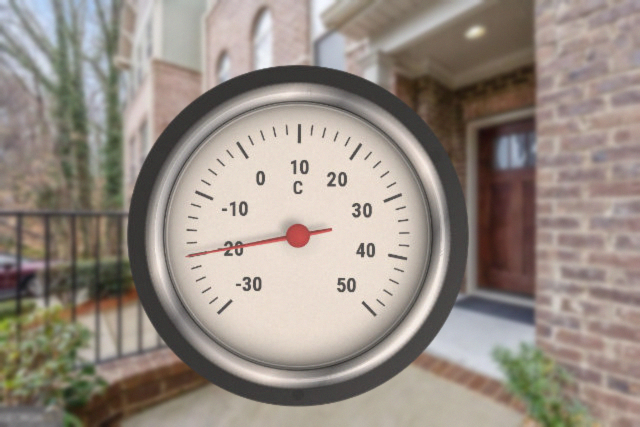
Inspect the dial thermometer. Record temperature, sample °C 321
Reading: °C -20
